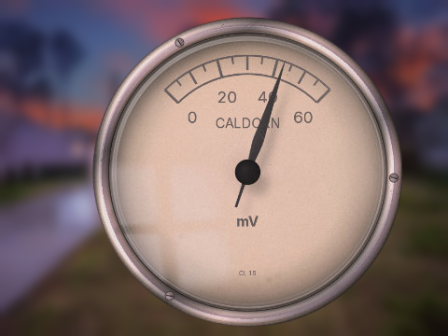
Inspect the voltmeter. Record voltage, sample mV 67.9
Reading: mV 42.5
